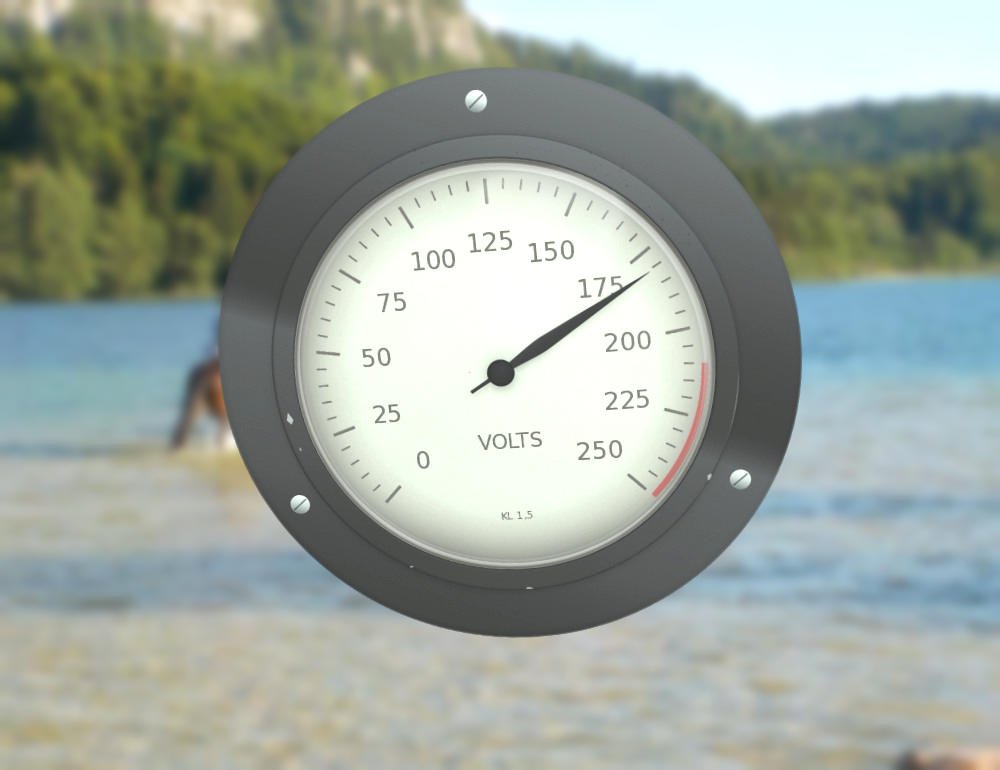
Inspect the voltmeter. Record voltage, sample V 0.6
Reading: V 180
